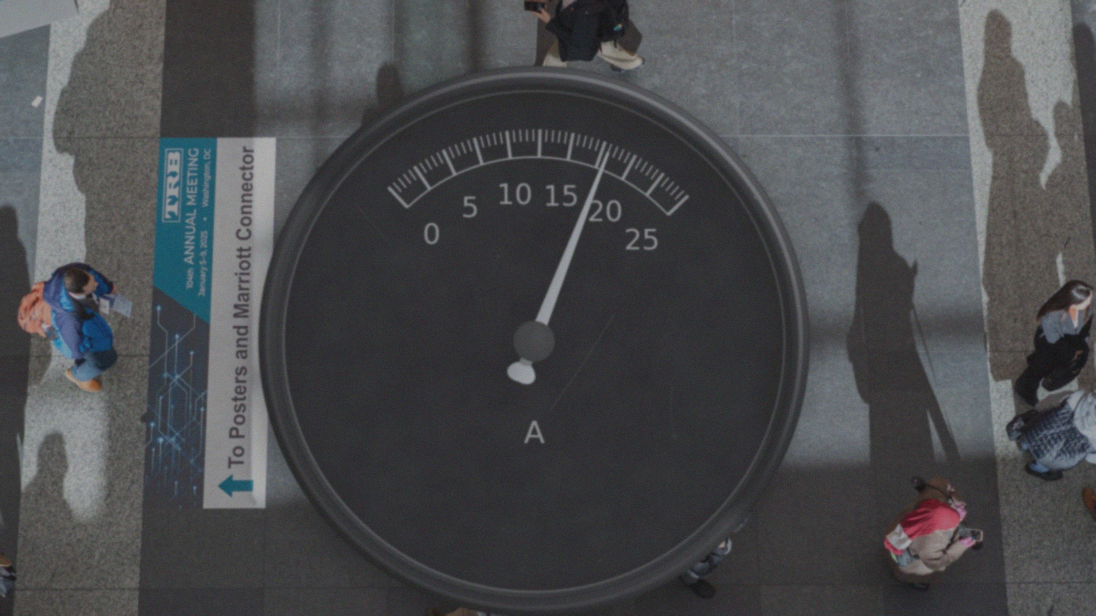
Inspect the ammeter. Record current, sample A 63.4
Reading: A 18
